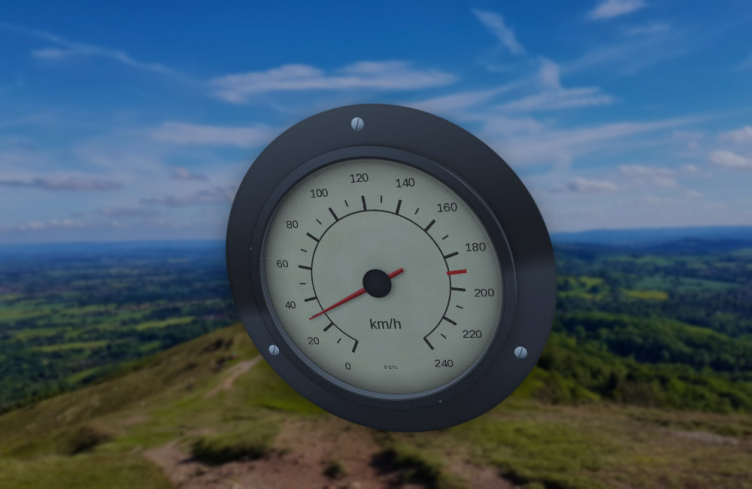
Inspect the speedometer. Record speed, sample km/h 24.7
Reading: km/h 30
